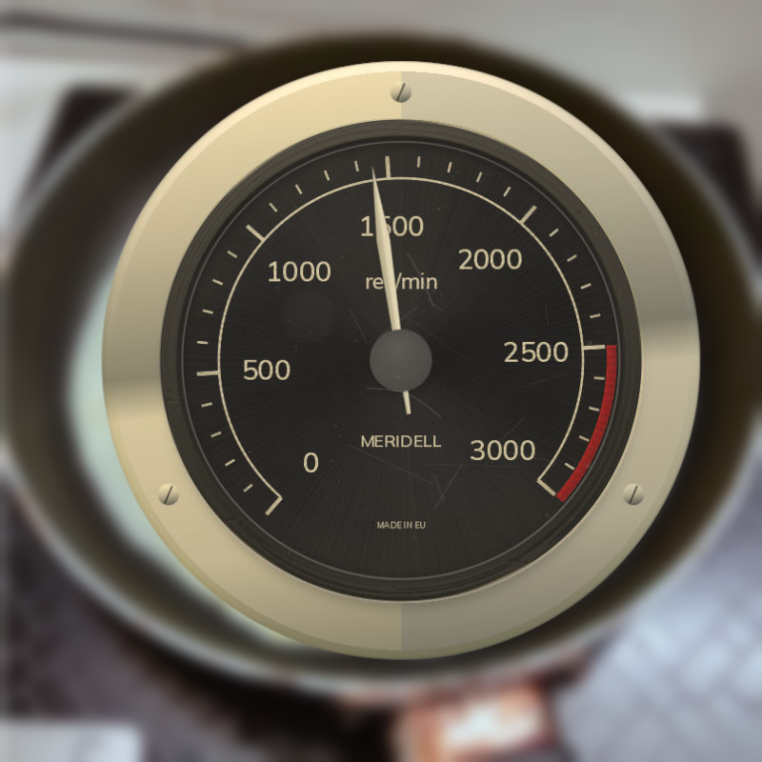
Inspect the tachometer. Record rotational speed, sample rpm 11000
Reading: rpm 1450
